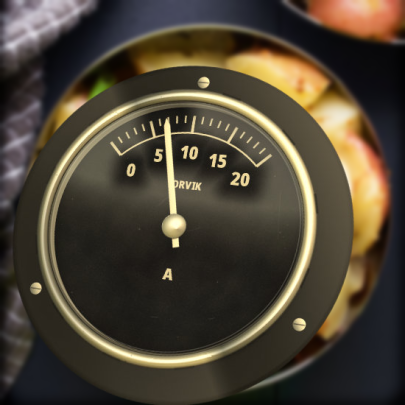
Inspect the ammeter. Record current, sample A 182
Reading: A 7
